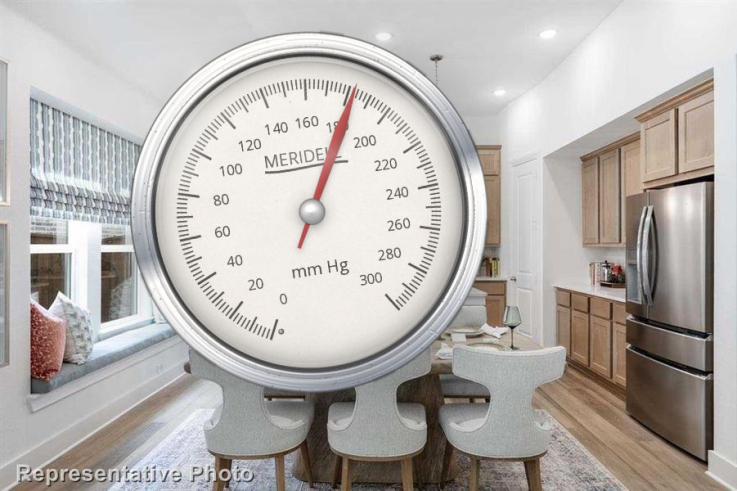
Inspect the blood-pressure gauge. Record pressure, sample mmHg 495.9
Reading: mmHg 182
